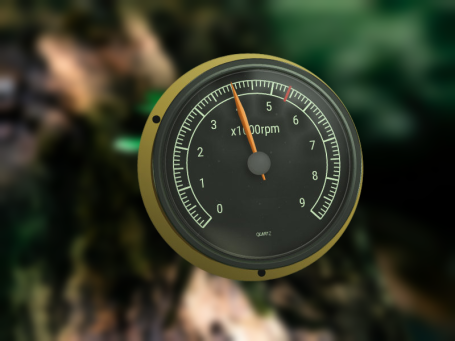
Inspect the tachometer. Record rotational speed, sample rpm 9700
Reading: rpm 4000
